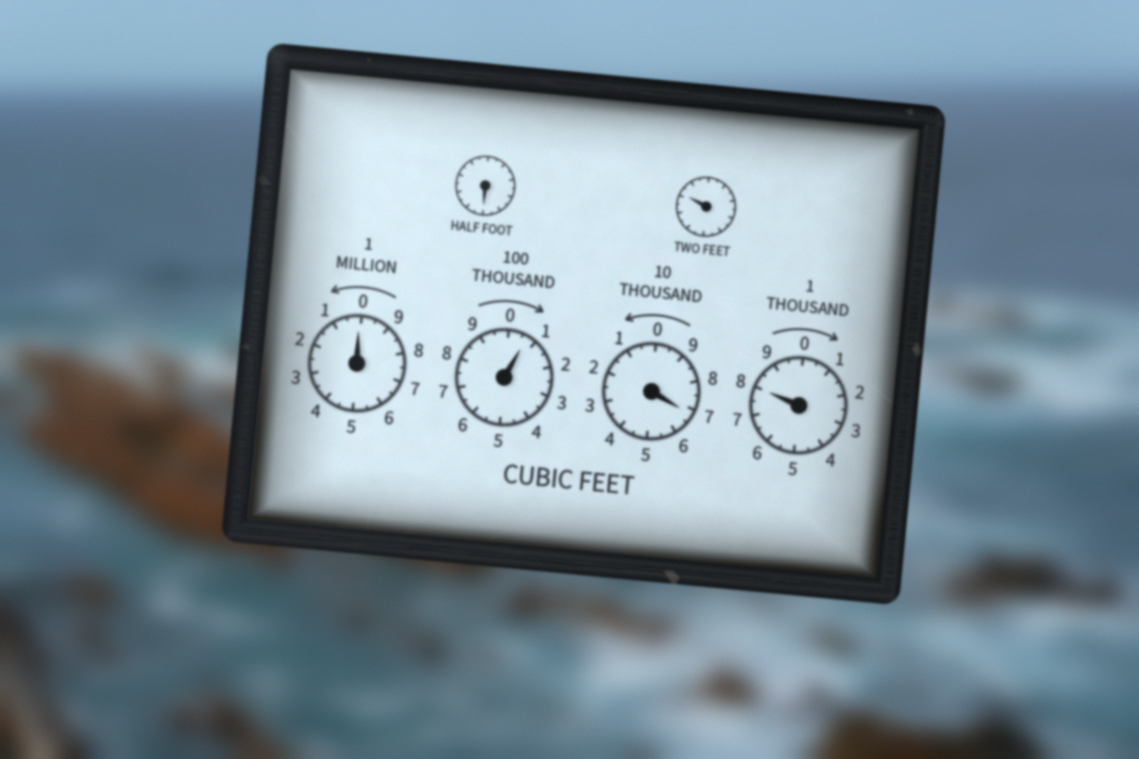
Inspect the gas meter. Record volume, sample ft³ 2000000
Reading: ft³ 6800
